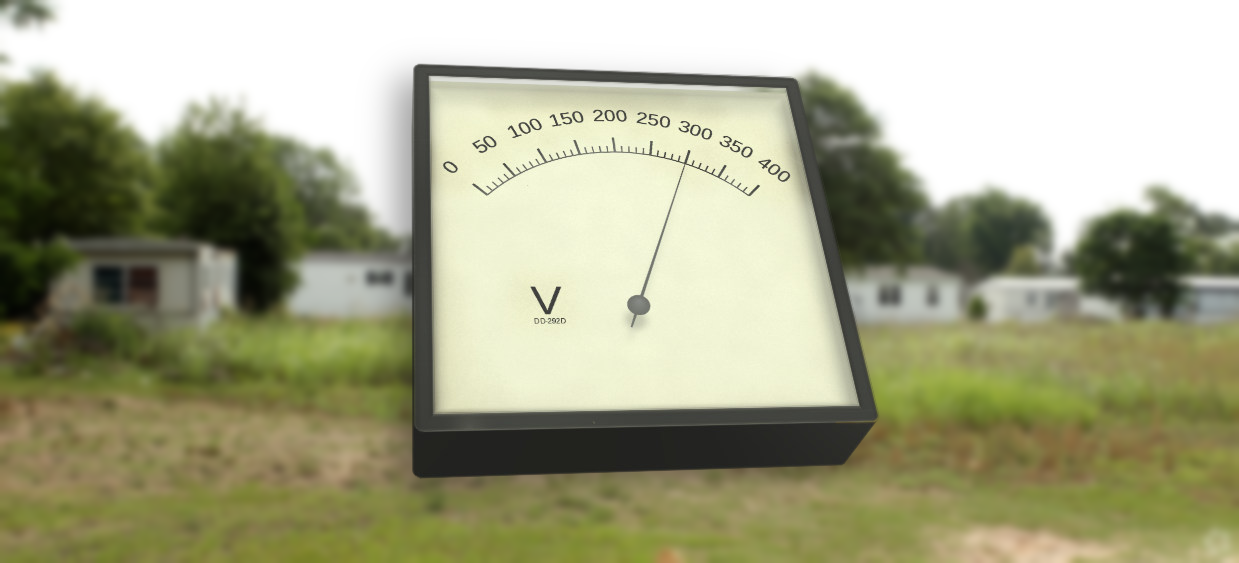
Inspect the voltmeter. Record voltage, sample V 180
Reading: V 300
